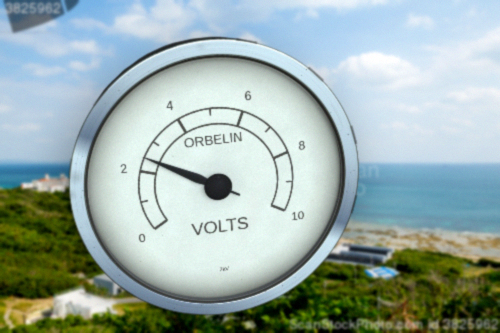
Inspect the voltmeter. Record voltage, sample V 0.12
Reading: V 2.5
